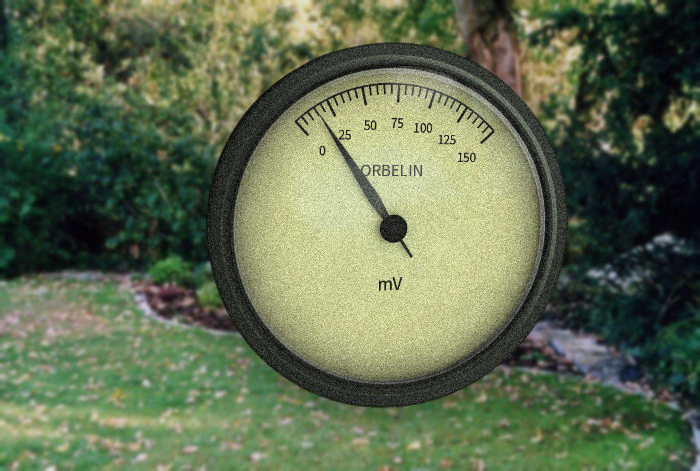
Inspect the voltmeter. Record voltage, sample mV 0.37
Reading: mV 15
